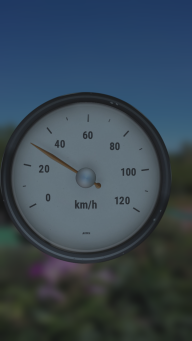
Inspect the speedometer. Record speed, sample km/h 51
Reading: km/h 30
